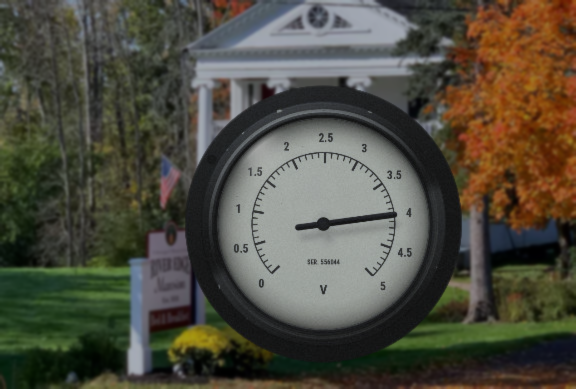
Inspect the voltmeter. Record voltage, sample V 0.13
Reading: V 4
